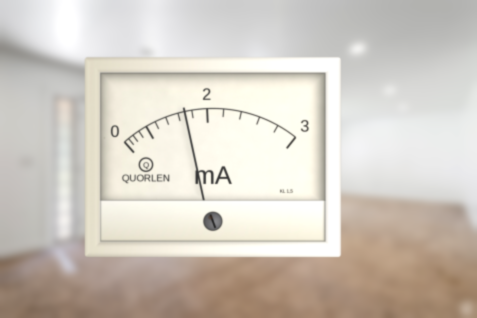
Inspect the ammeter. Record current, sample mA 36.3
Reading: mA 1.7
